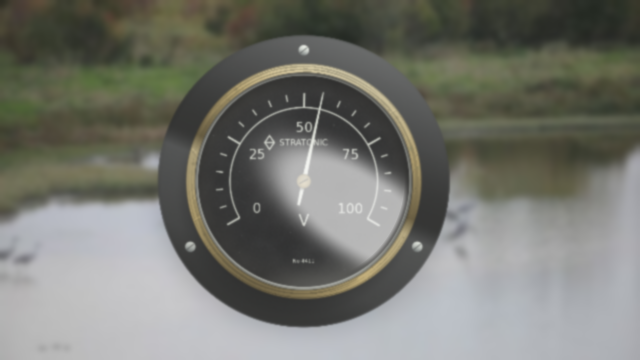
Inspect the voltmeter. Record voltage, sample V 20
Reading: V 55
